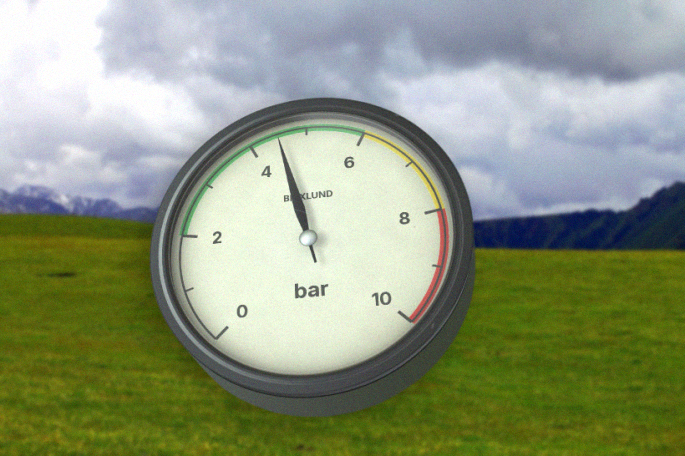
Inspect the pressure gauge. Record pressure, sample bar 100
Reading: bar 4.5
